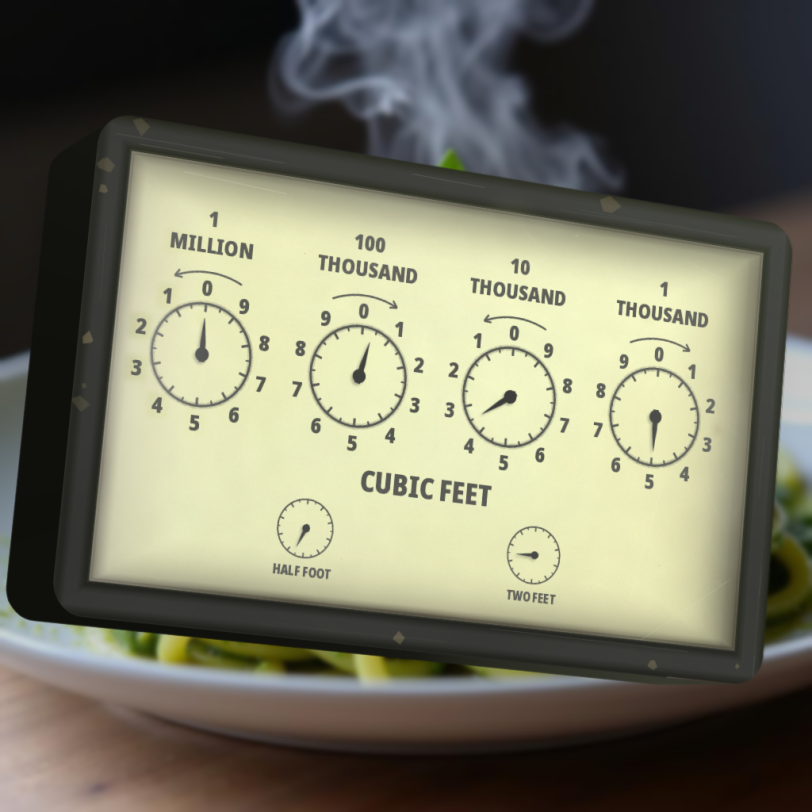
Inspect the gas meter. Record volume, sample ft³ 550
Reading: ft³ 3500
